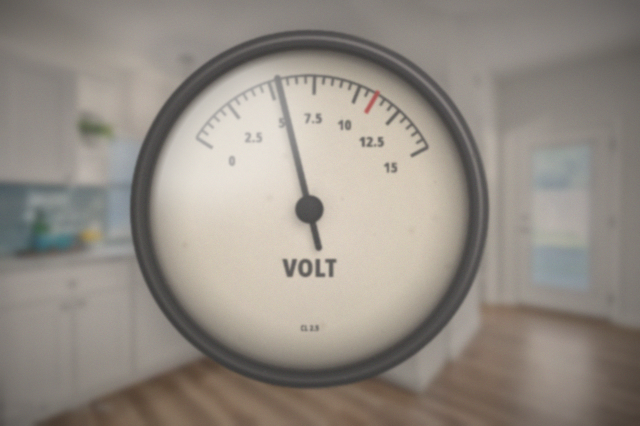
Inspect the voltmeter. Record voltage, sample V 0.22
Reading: V 5.5
